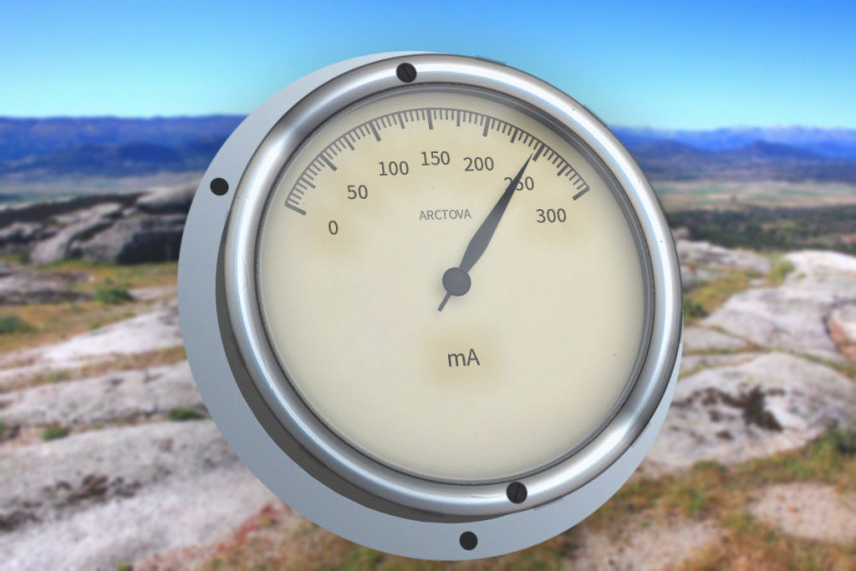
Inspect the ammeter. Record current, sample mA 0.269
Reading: mA 245
